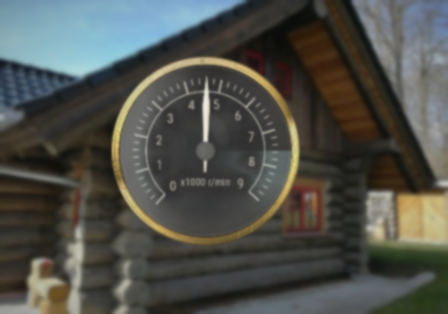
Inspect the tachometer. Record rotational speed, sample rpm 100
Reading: rpm 4600
